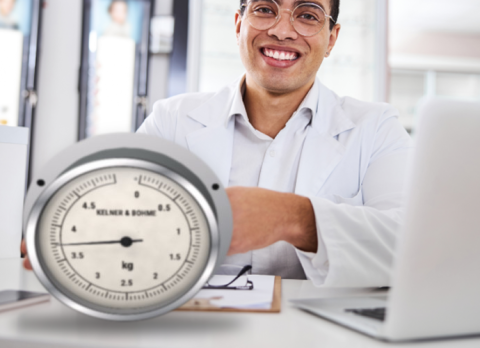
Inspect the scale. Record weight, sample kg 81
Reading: kg 3.75
